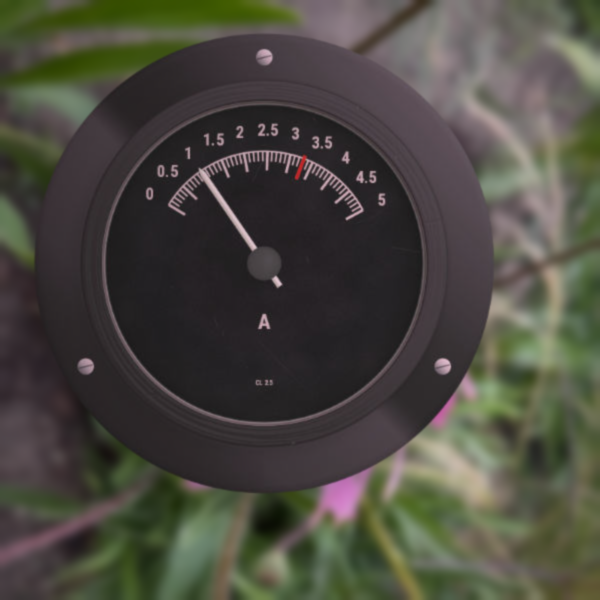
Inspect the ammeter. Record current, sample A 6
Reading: A 1
